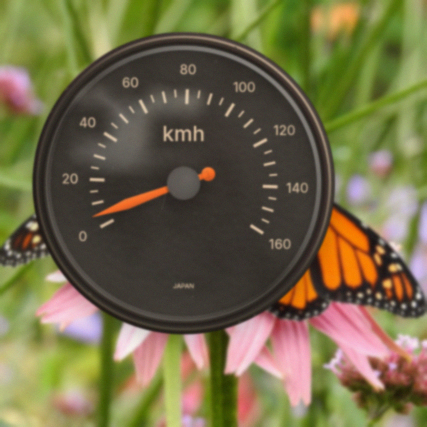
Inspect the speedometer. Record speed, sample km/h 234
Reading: km/h 5
